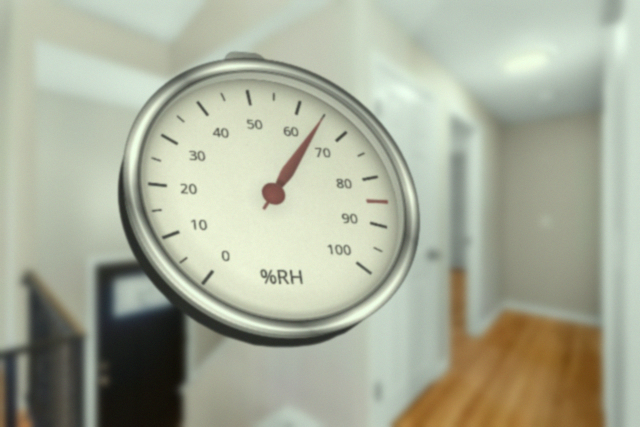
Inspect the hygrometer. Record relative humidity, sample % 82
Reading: % 65
